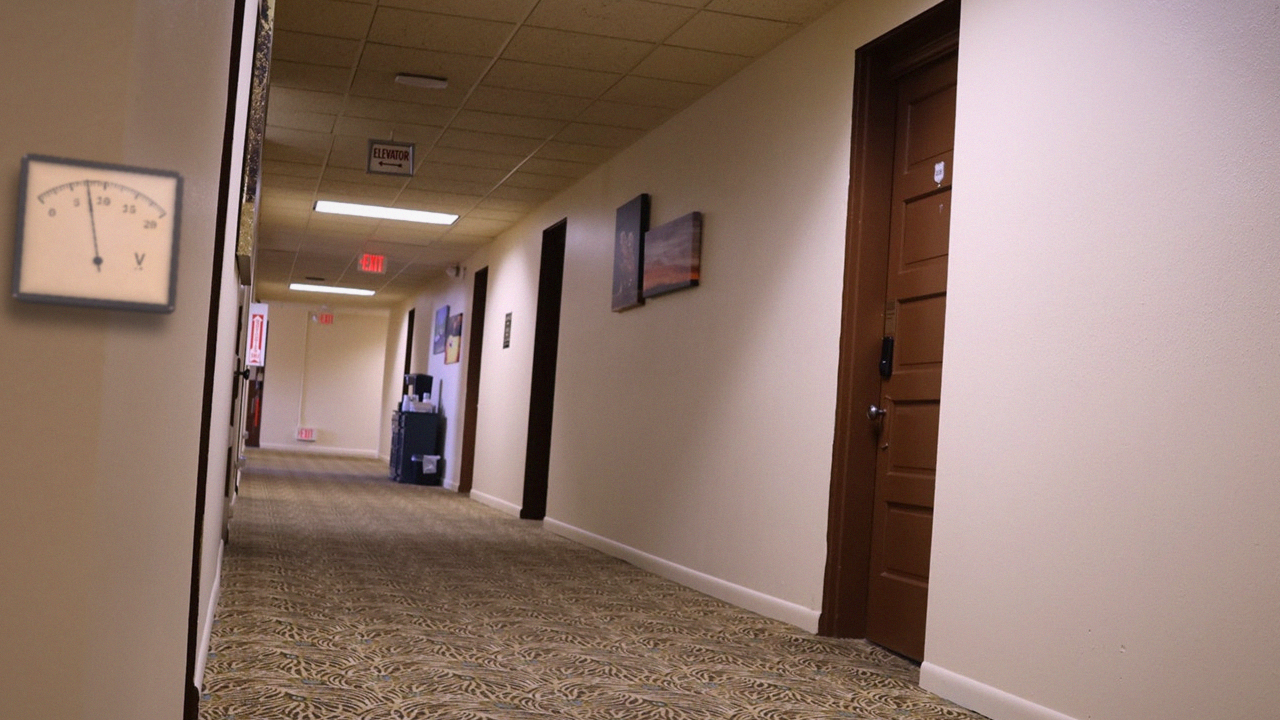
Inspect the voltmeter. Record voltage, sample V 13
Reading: V 7.5
